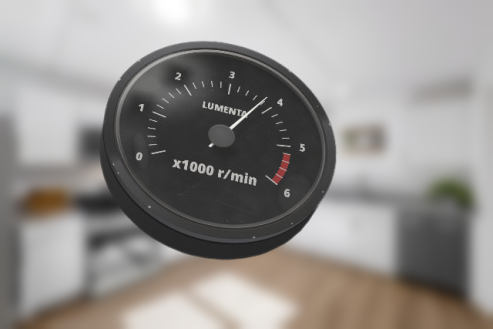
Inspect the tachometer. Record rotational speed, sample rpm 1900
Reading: rpm 3800
